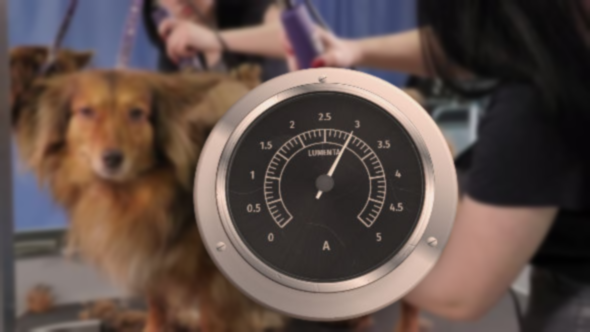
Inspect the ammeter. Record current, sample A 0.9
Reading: A 3
